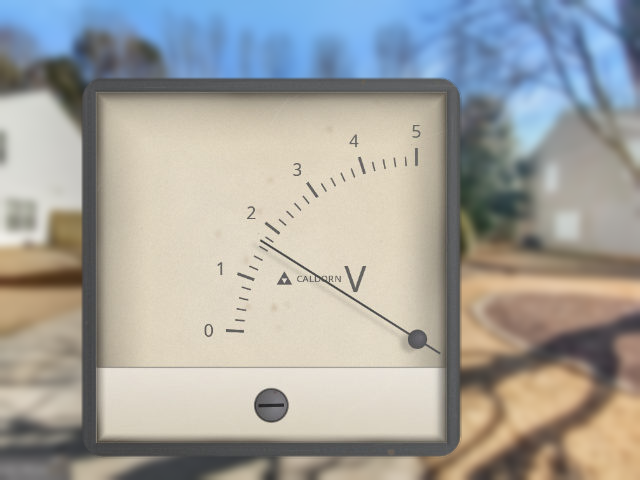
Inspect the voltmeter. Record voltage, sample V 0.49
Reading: V 1.7
